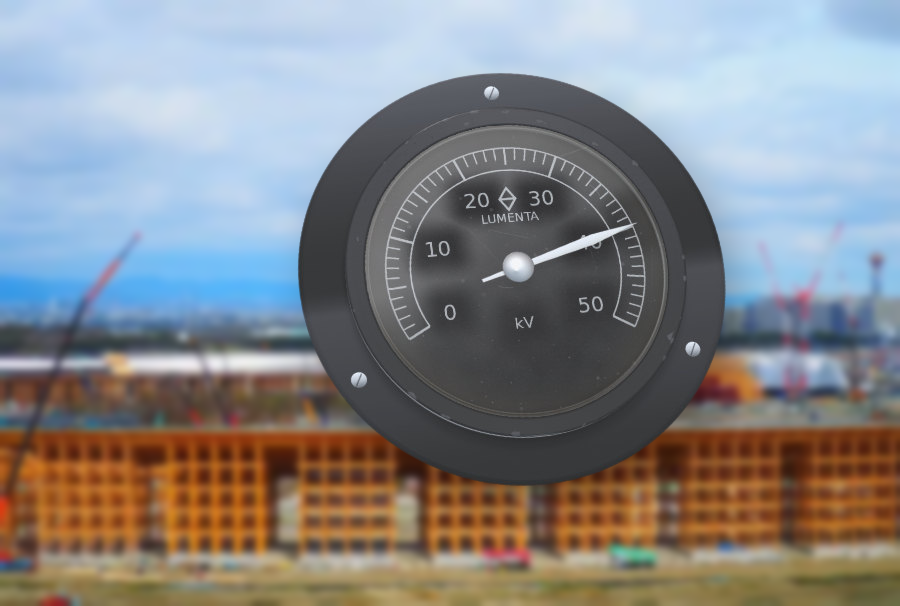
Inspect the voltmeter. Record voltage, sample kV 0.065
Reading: kV 40
